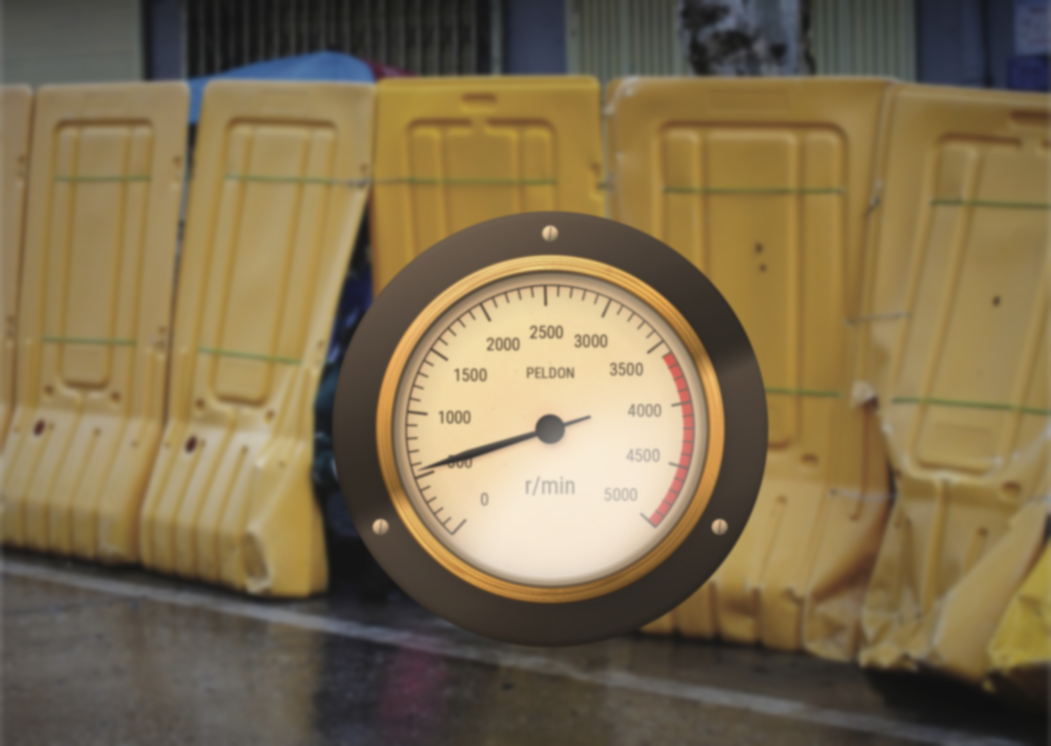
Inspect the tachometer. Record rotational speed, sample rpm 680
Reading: rpm 550
